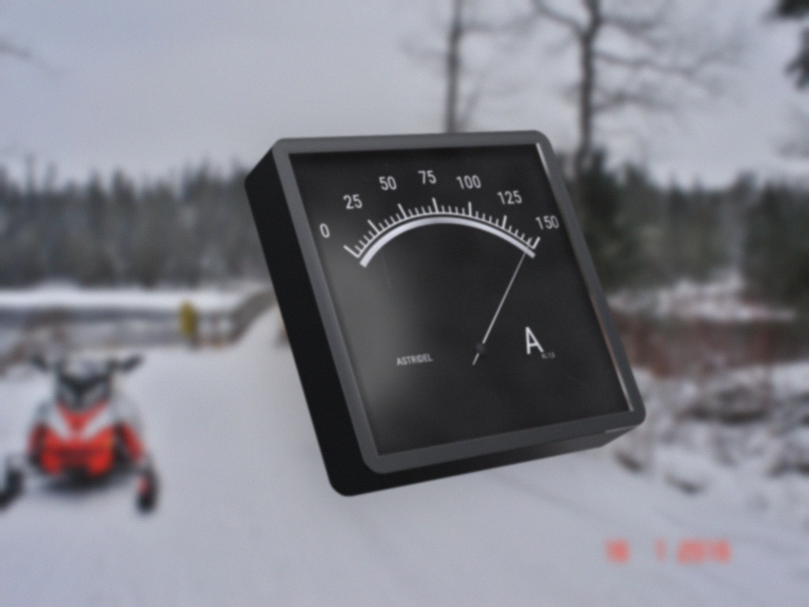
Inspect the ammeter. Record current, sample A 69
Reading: A 145
